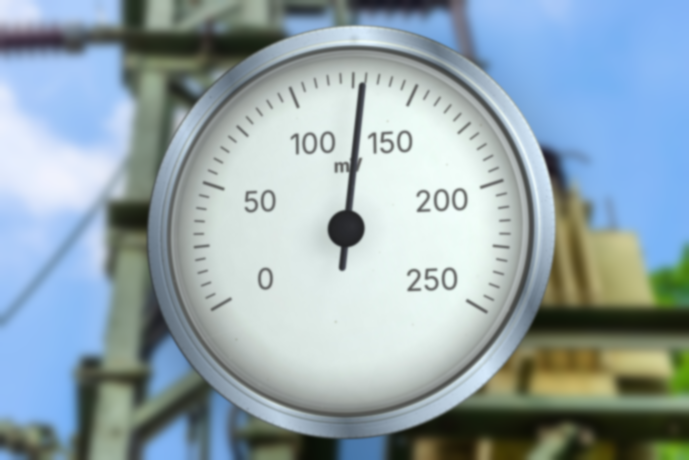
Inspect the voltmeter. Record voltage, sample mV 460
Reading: mV 130
